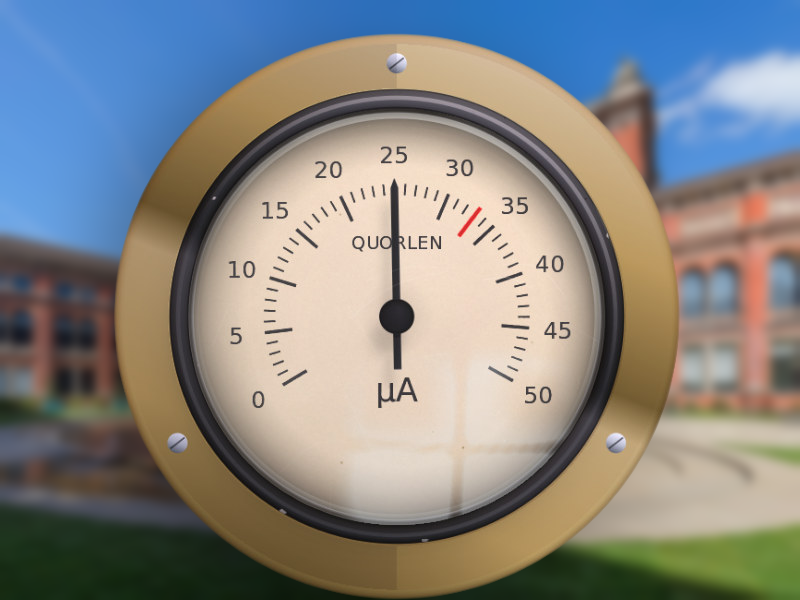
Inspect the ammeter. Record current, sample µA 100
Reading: µA 25
